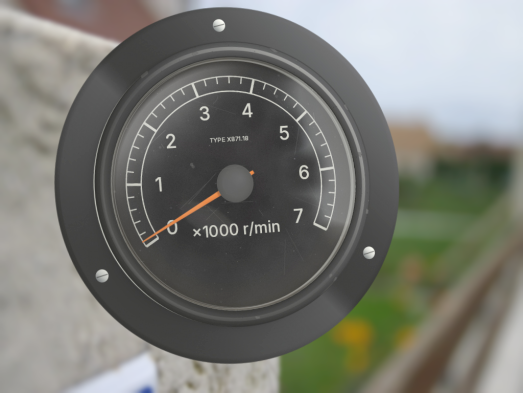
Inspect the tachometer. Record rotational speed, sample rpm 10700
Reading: rpm 100
